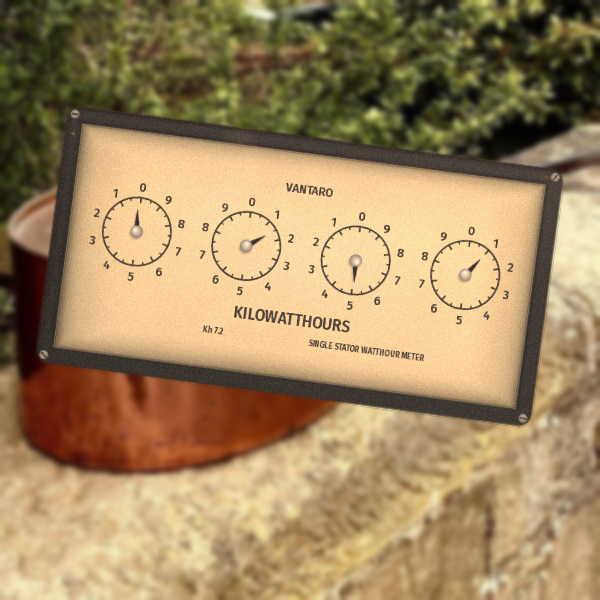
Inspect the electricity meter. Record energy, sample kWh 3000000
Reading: kWh 151
